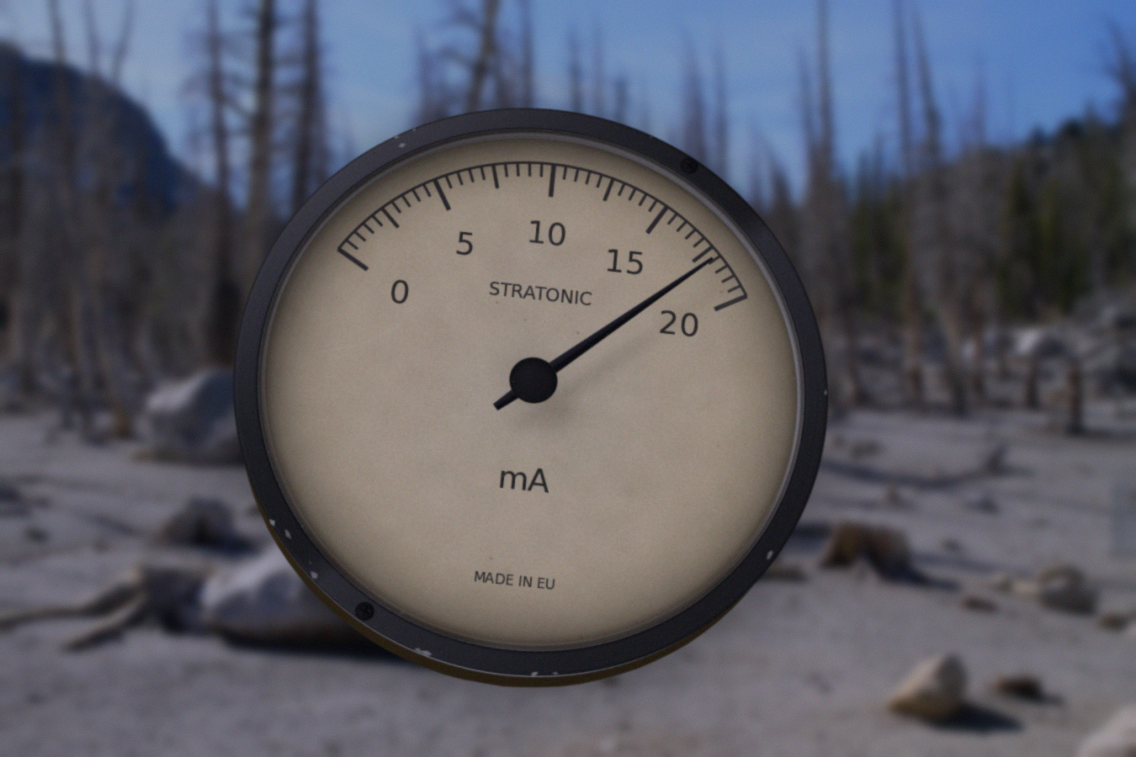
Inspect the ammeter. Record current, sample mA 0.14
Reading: mA 18
